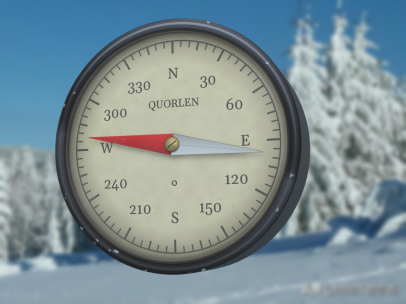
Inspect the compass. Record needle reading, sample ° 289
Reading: ° 277.5
